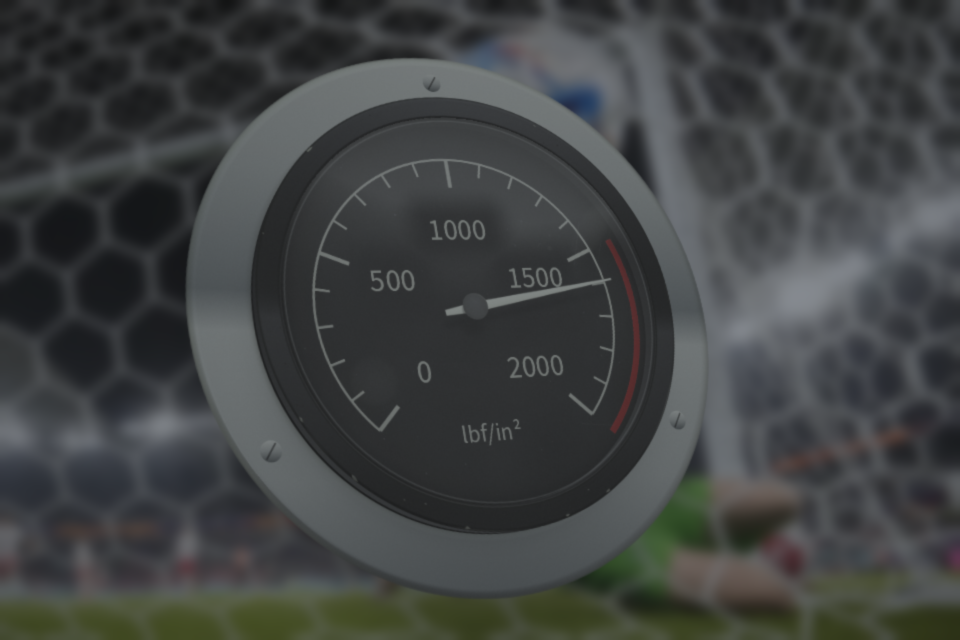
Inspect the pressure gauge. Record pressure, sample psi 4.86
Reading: psi 1600
